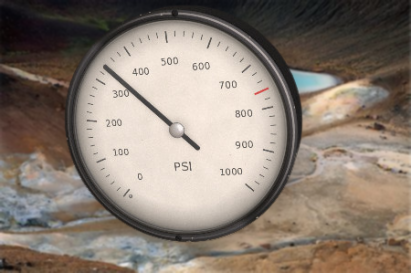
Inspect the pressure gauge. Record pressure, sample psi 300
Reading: psi 340
